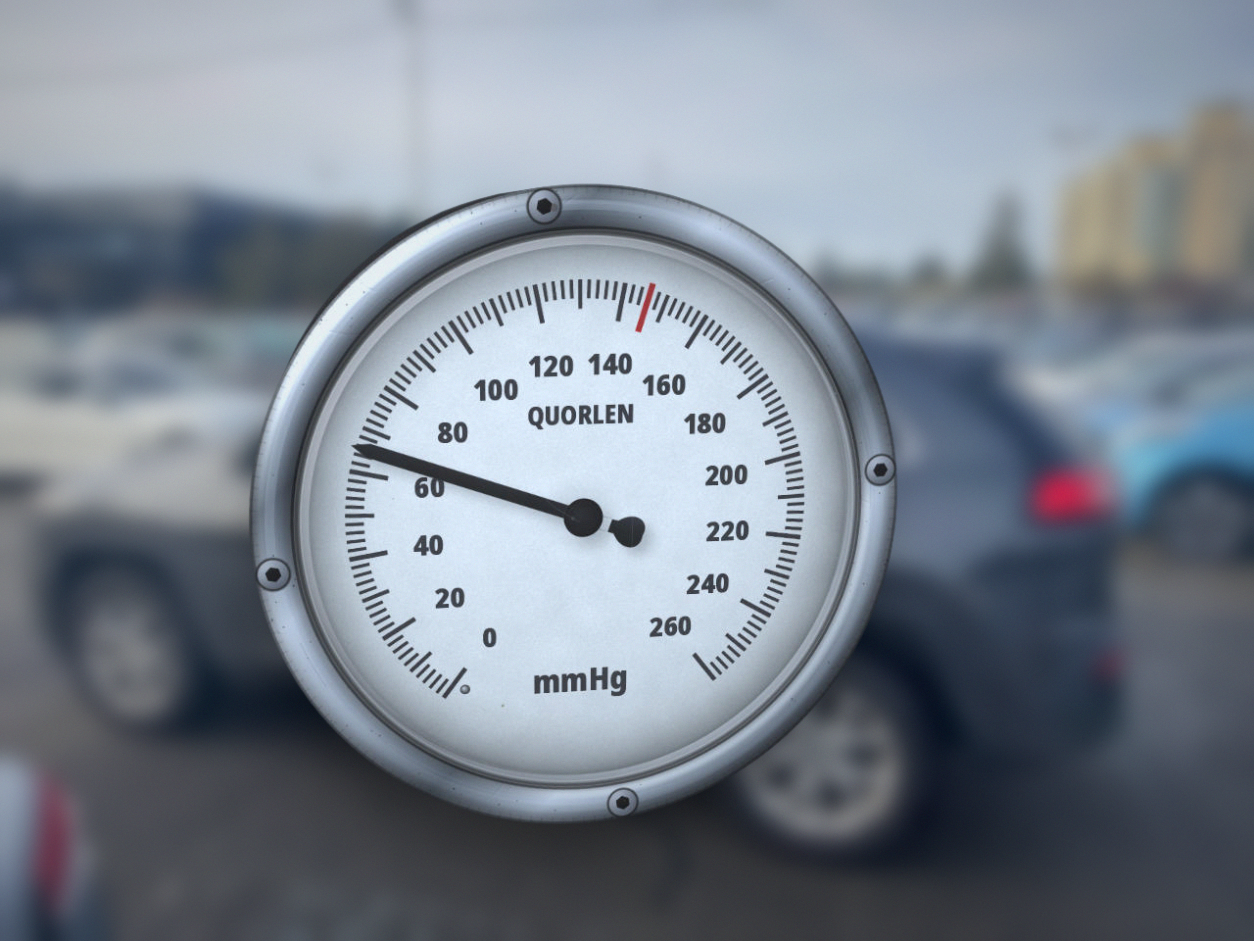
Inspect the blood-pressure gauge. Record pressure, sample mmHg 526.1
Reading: mmHg 66
